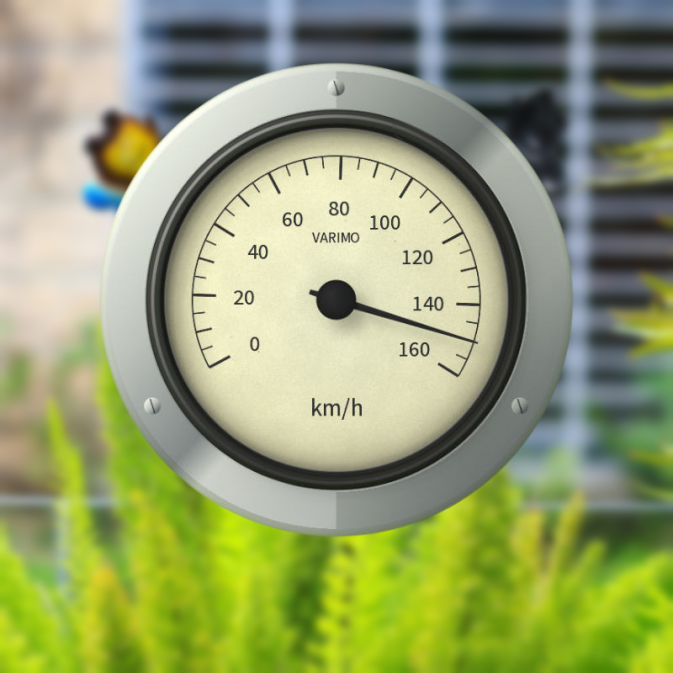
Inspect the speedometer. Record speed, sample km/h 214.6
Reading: km/h 150
